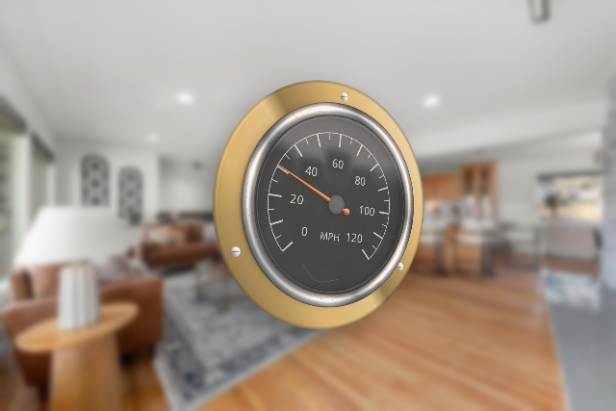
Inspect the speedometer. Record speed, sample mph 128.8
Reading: mph 30
